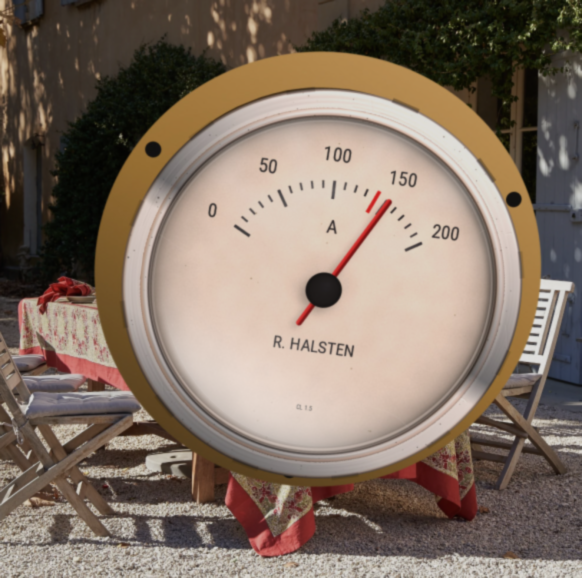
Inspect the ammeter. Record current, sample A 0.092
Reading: A 150
